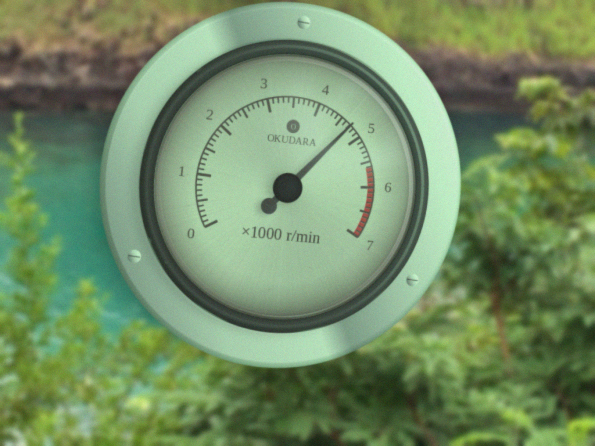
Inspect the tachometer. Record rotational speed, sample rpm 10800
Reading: rpm 4700
